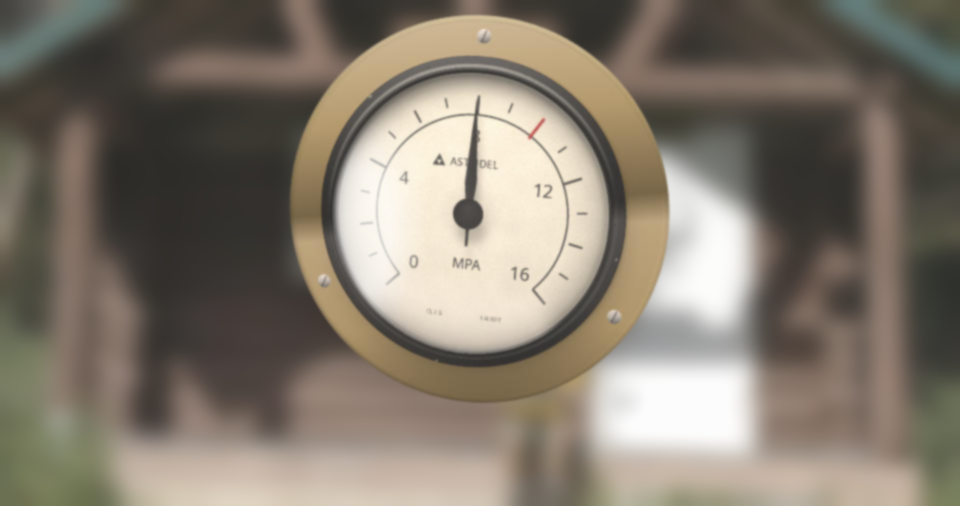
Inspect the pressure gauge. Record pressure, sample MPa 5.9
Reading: MPa 8
